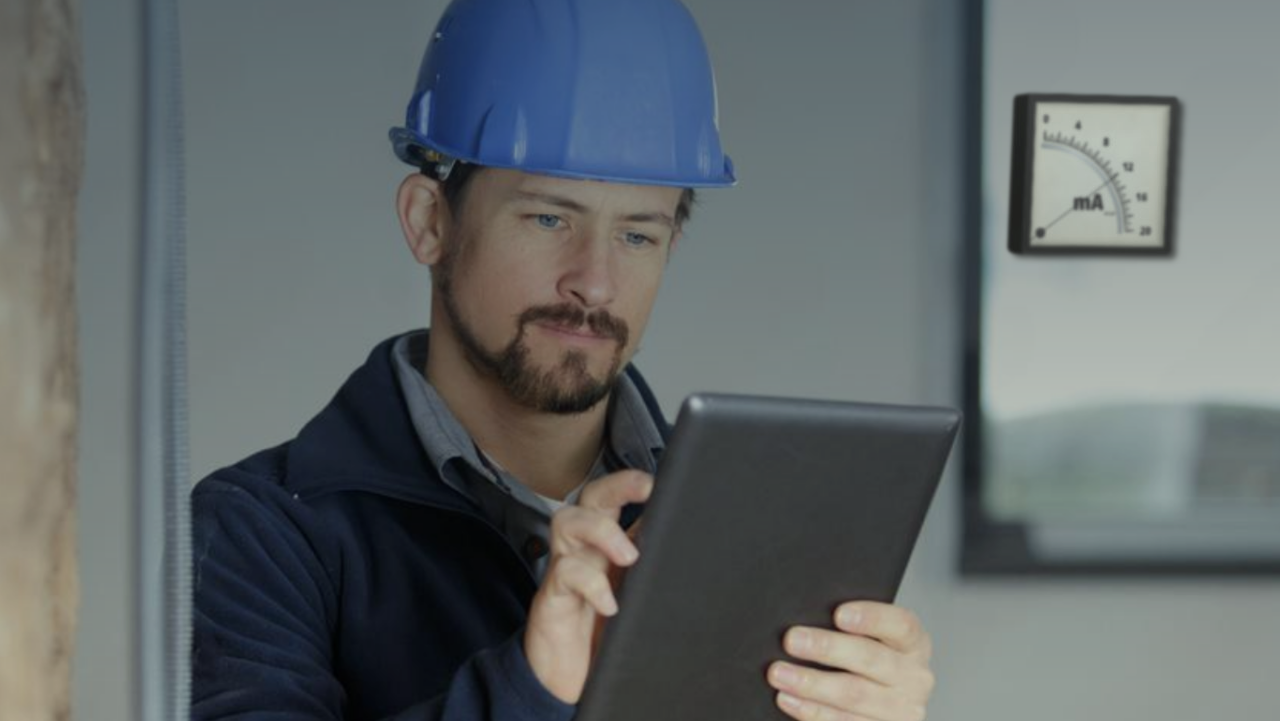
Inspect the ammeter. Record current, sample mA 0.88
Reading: mA 12
